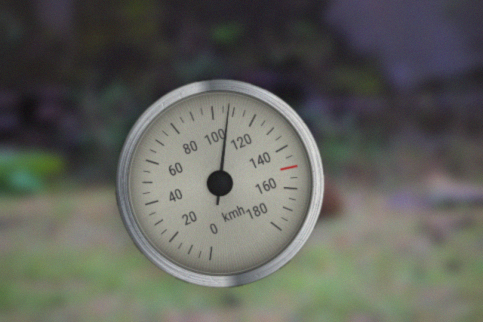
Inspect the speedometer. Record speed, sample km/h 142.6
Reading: km/h 107.5
